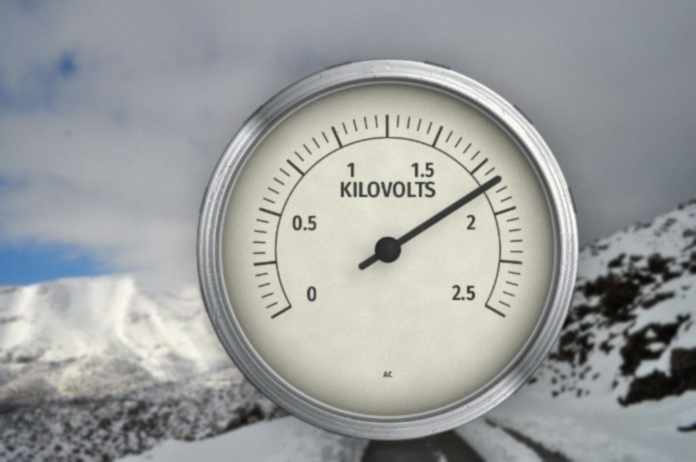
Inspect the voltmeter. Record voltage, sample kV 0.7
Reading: kV 1.85
